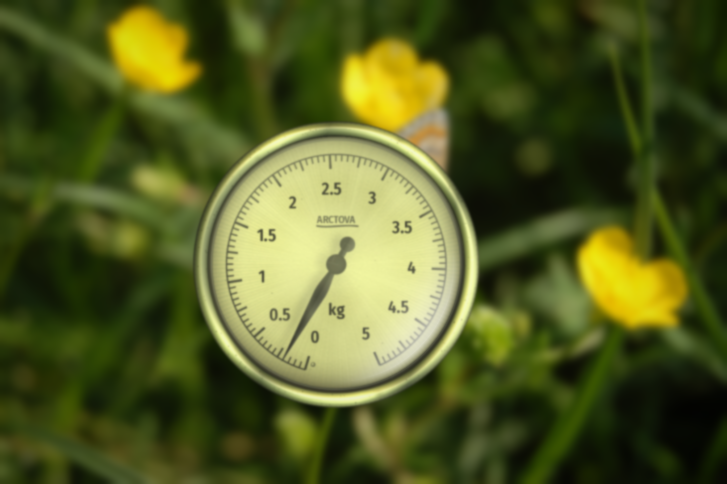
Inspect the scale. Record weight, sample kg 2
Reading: kg 0.2
